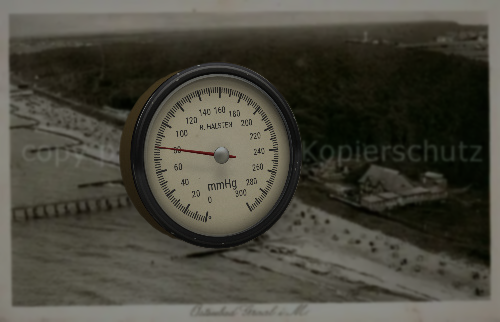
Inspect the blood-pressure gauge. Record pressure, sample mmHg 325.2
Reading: mmHg 80
